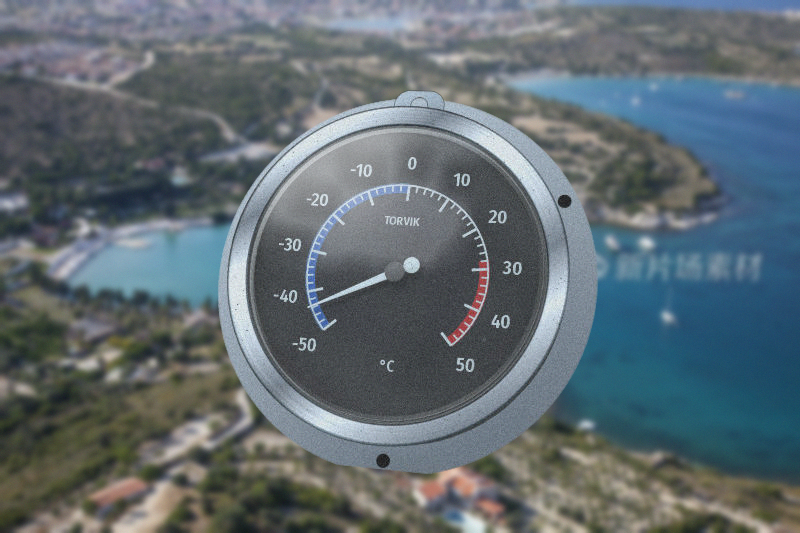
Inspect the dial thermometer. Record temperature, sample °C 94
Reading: °C -44
